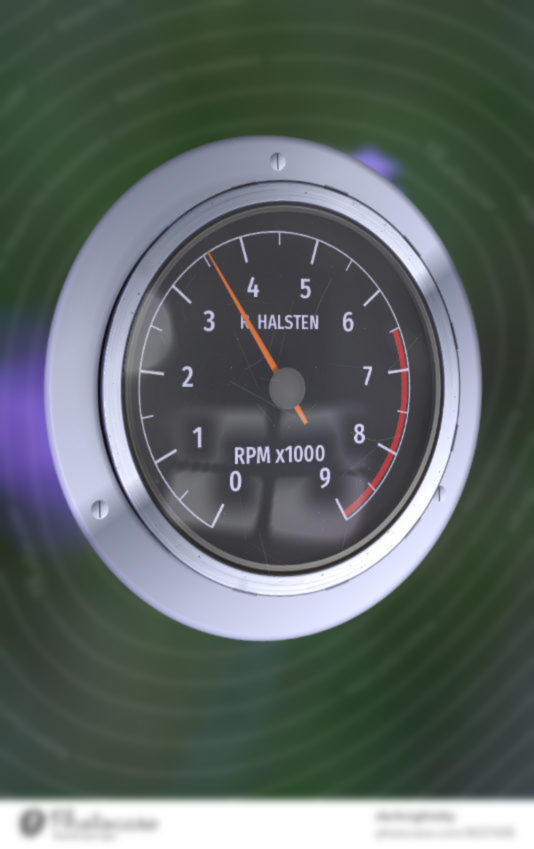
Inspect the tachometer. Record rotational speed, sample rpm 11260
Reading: rpm 3500
